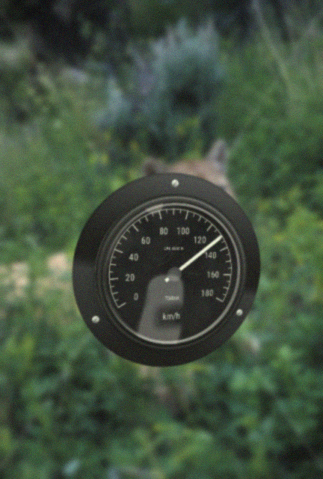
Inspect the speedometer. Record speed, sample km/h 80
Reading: km/h 130
